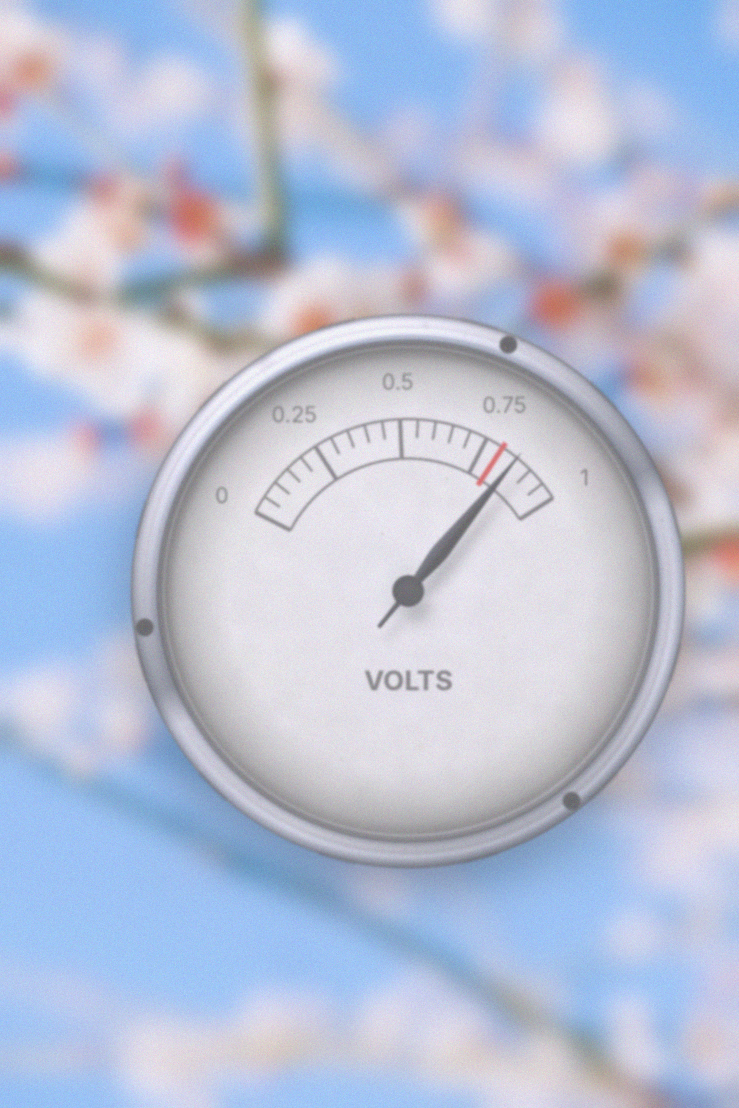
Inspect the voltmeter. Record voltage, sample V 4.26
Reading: V 0.85
